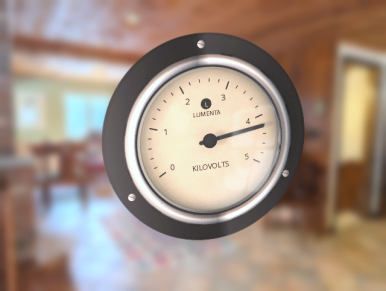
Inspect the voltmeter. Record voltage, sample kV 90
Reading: kV 4.2
